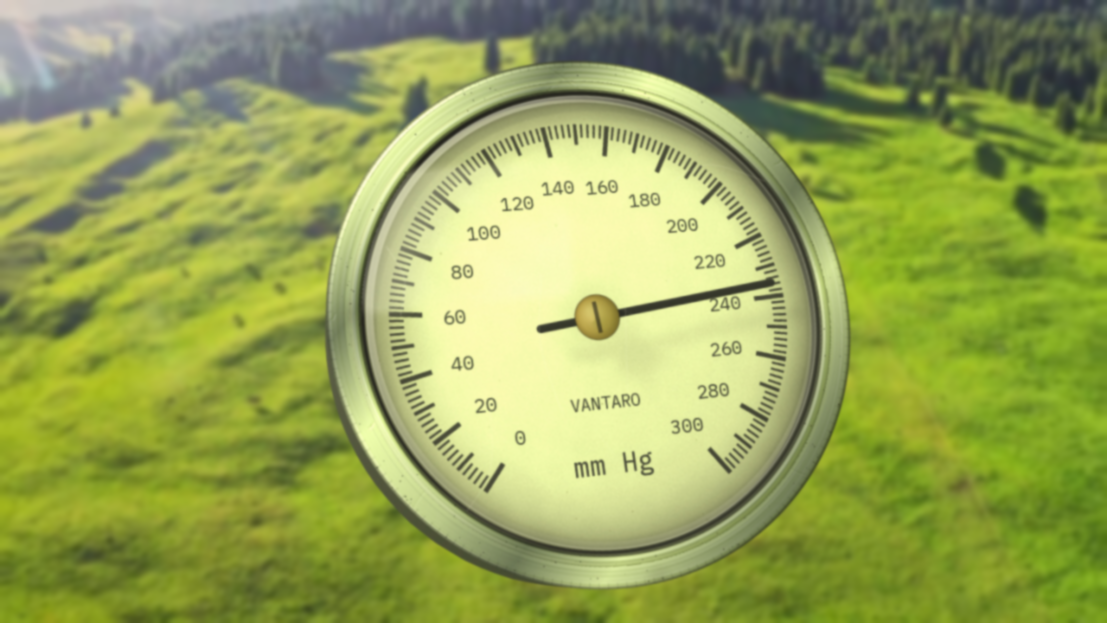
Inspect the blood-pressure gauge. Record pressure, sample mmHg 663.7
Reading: mmHg 236
